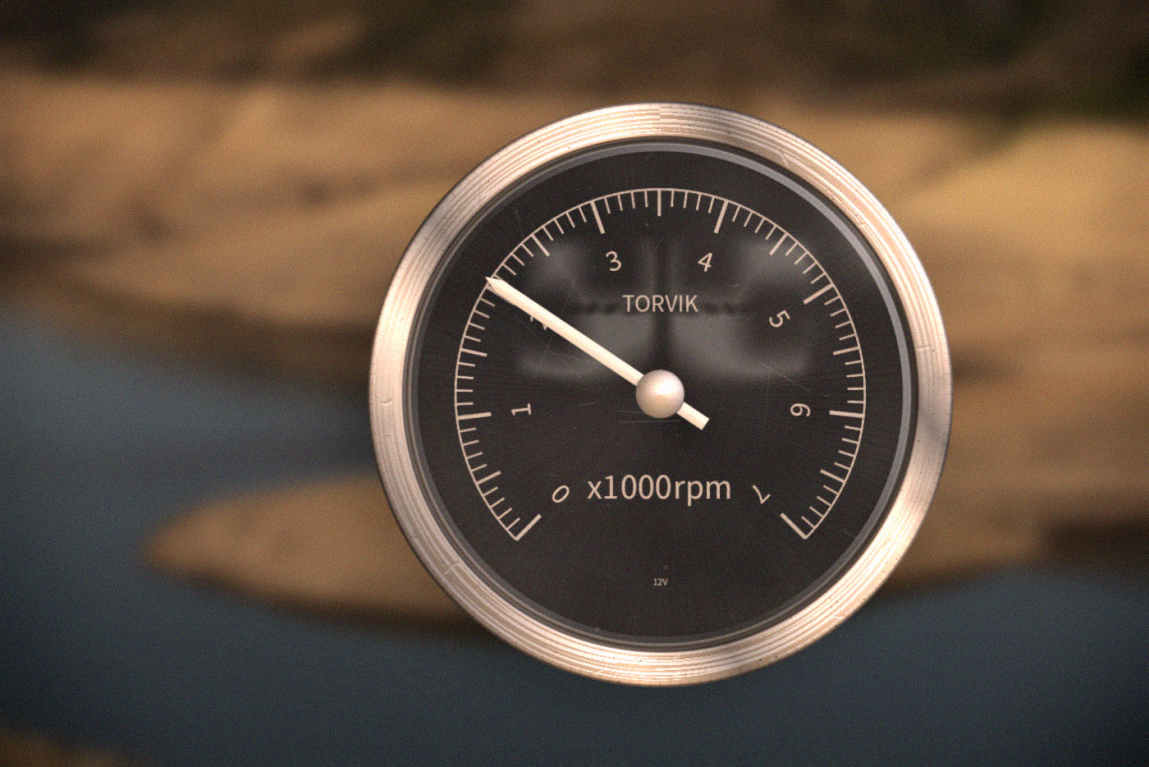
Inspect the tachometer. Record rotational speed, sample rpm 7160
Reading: rpm 2050
